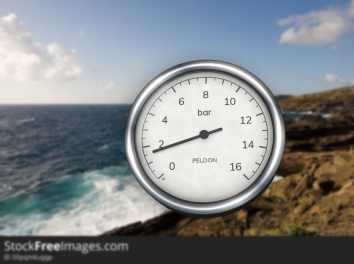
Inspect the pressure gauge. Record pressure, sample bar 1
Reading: bar 1.5
